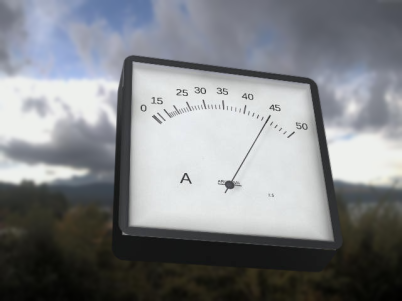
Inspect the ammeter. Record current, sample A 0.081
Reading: A 45
